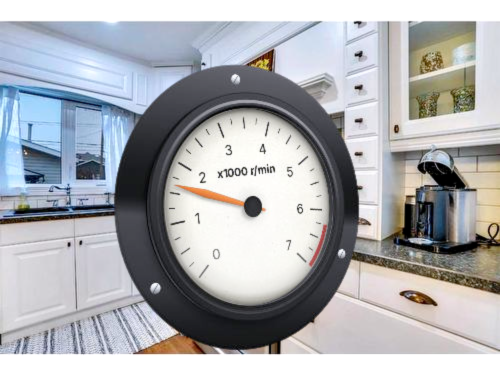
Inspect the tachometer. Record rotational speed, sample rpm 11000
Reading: rpm 1625
